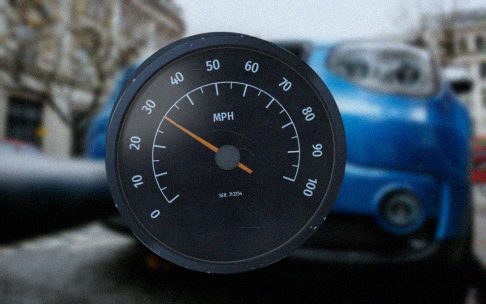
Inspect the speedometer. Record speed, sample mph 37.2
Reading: mph 30
